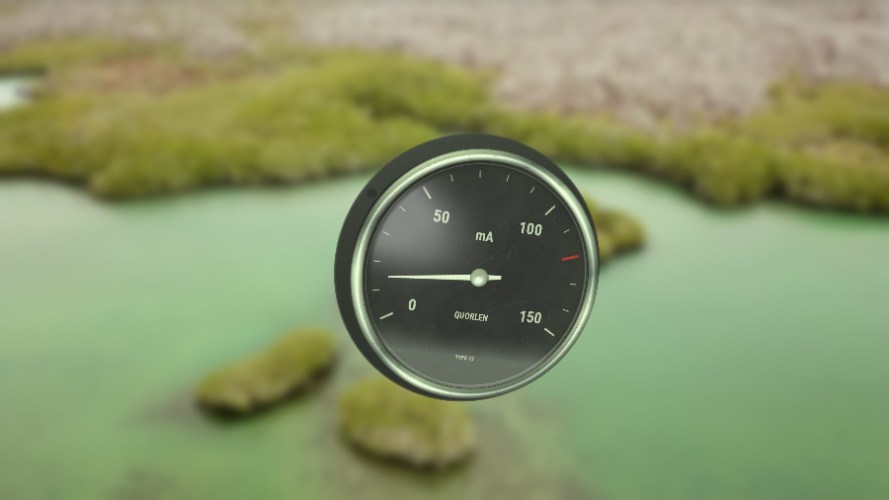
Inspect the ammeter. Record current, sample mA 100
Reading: mA 15
